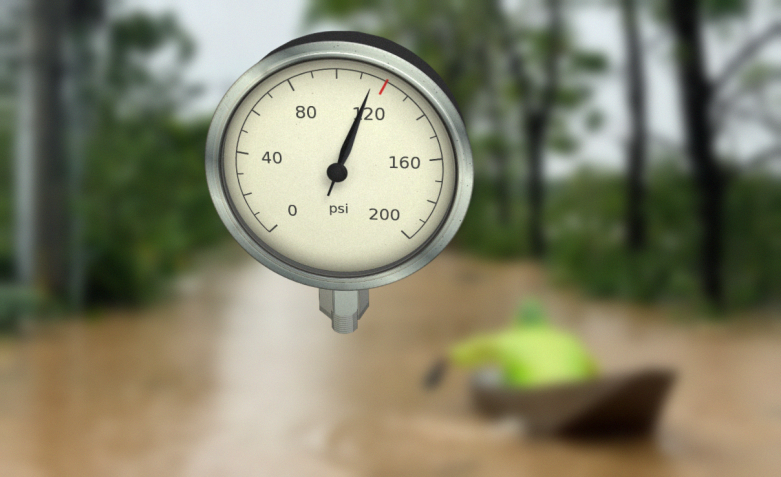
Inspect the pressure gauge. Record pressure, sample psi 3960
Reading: psi 115
